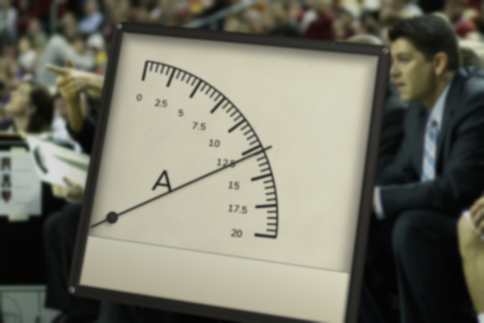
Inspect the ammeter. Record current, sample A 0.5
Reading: A 13
